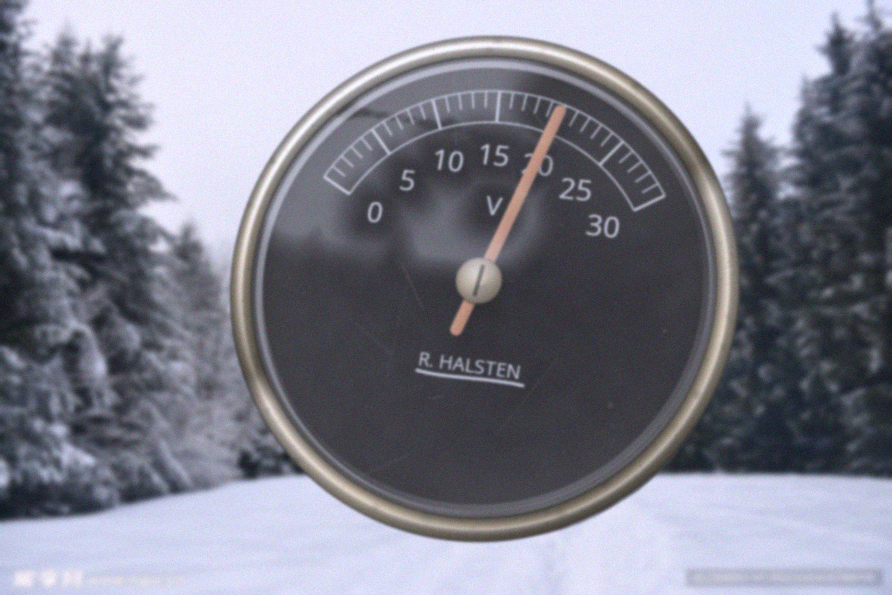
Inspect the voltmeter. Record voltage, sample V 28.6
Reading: V 20
